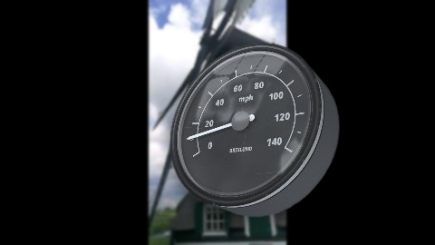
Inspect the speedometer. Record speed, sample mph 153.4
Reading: mph 10
